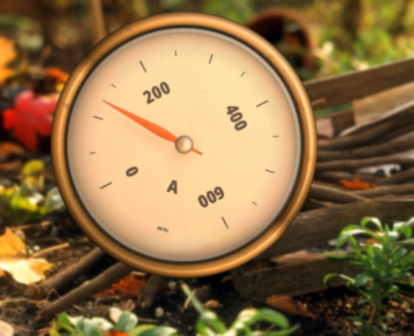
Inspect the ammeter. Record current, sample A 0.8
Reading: A 125
